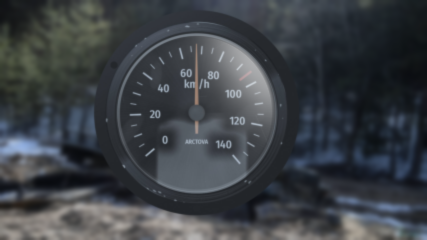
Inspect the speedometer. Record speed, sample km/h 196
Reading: km/h 67.5
